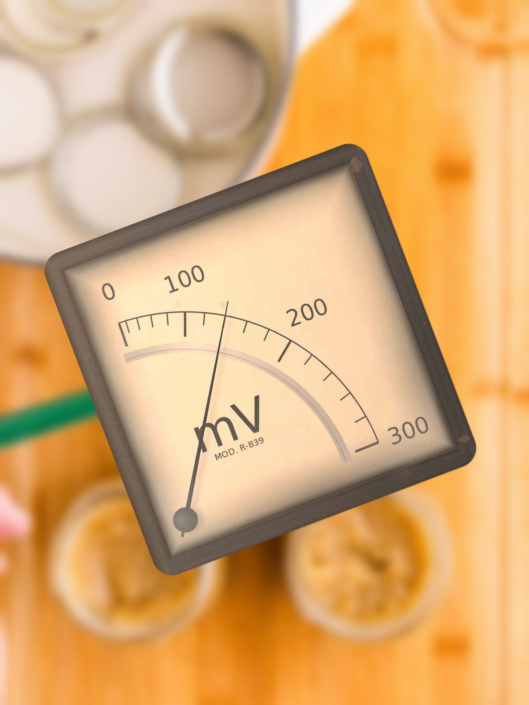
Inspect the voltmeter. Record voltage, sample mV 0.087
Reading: mV 140
